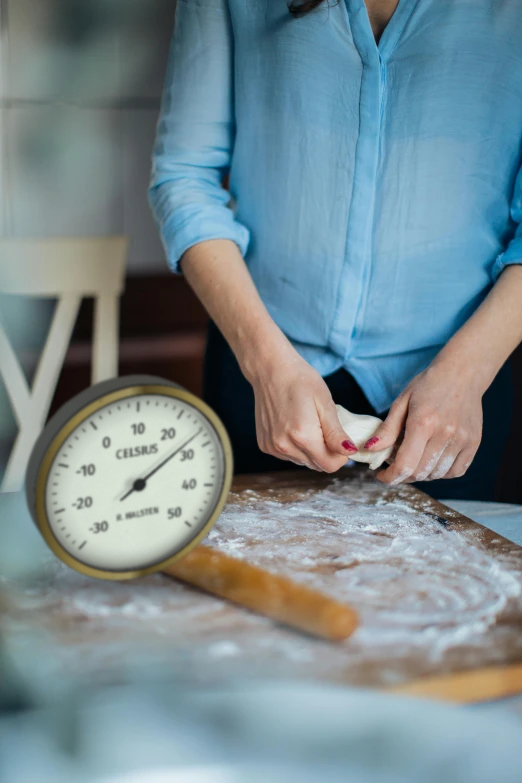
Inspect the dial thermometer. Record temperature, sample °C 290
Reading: °C 26
